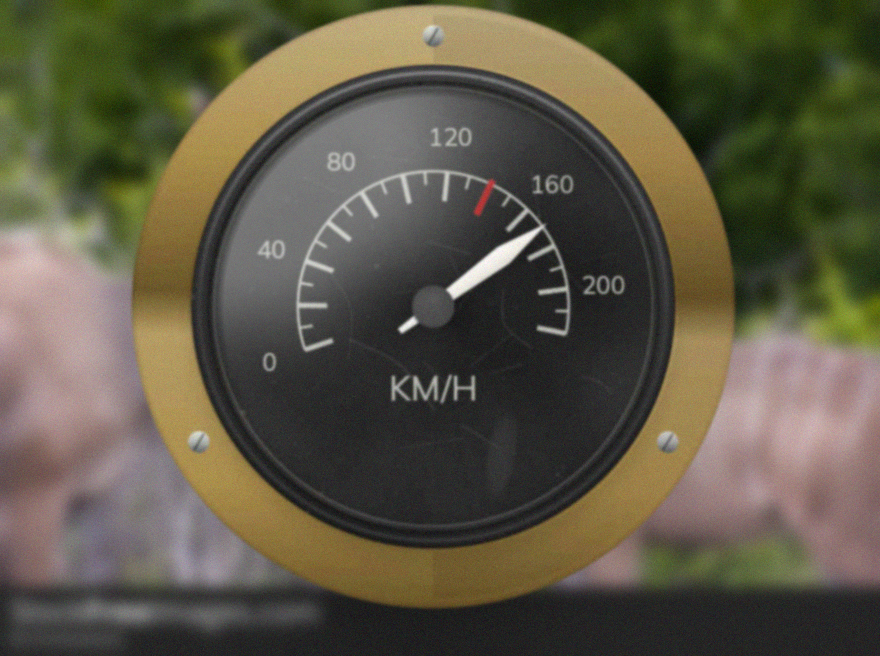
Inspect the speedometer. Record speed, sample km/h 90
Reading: km/h 170
